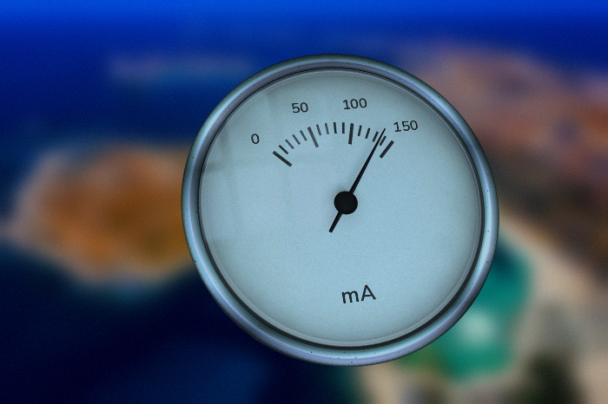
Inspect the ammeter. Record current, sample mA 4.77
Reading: mA 135
